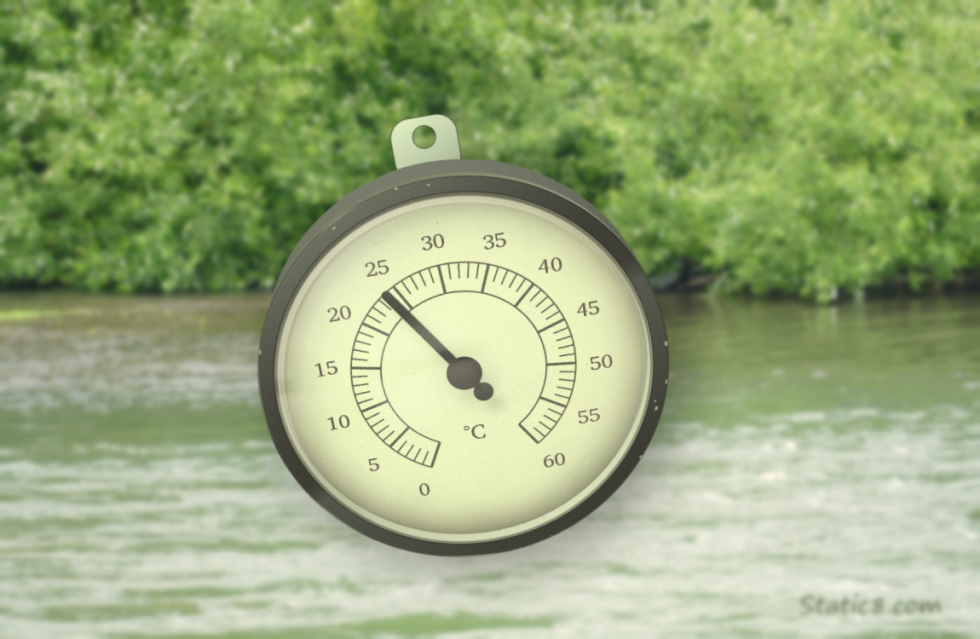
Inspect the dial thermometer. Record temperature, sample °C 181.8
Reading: °C 24
